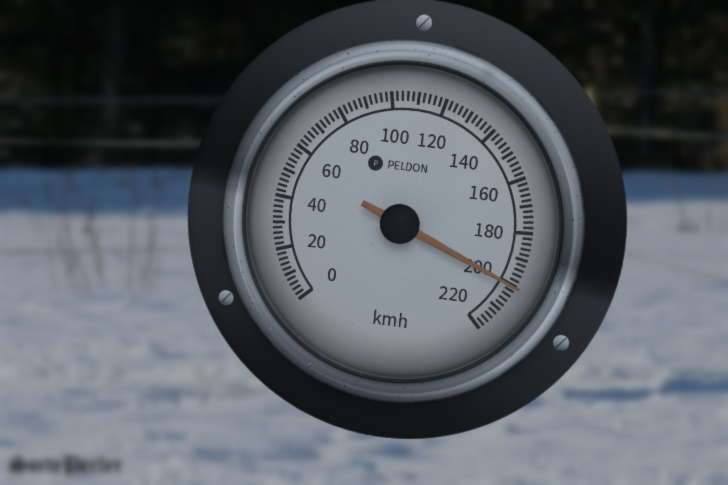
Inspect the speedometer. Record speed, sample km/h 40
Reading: km/h 200
